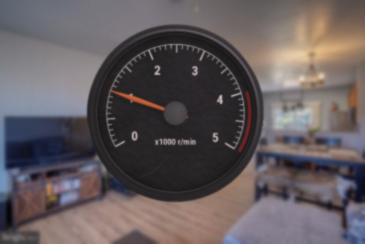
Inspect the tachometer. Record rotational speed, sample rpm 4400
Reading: rpm 1000
